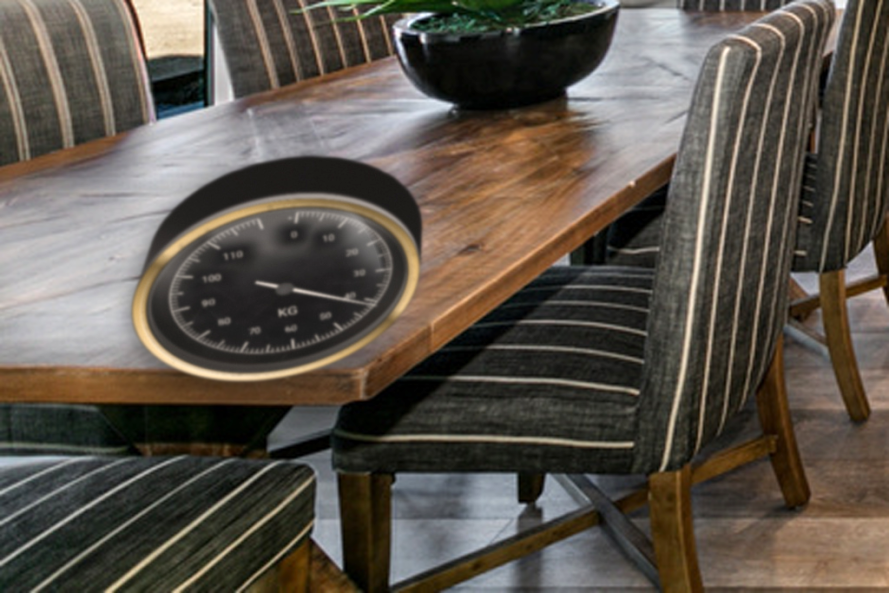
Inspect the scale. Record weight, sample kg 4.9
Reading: kg 40
